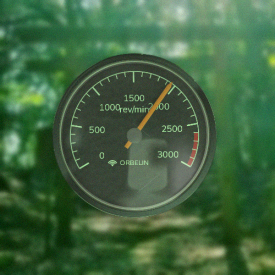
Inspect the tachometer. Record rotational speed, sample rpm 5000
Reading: rpm 1950
